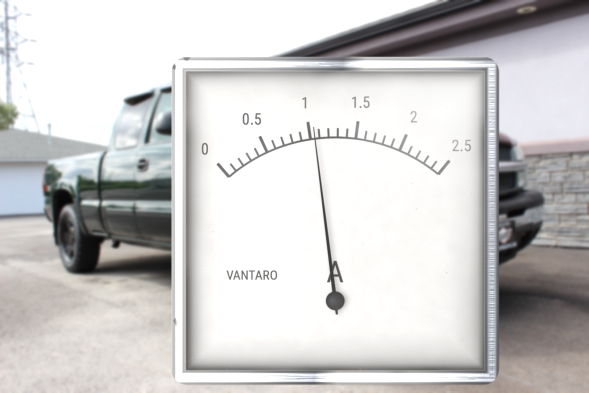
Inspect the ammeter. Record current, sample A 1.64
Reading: A 1.05
